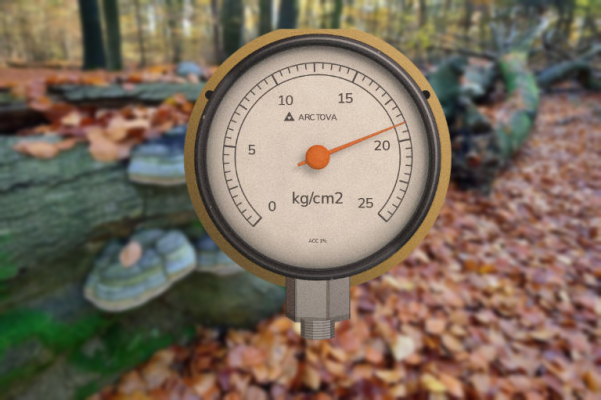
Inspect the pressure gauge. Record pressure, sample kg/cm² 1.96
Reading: kg/cm² 19
